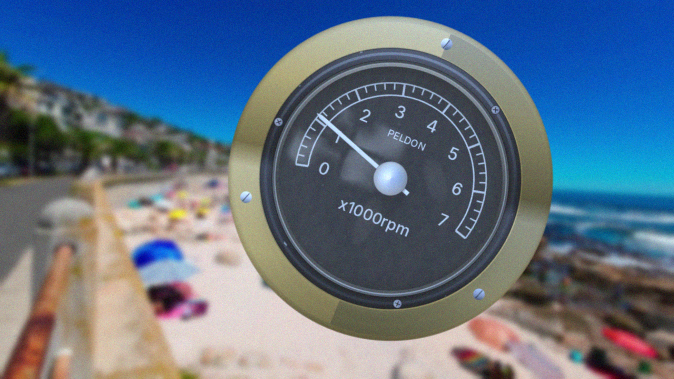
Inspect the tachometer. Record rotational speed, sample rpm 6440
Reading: rpm 1100
